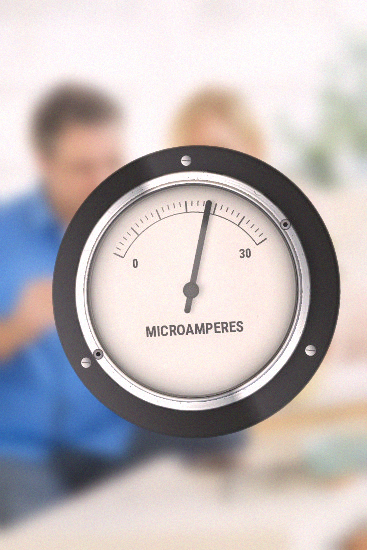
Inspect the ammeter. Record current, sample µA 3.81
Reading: µA 19
